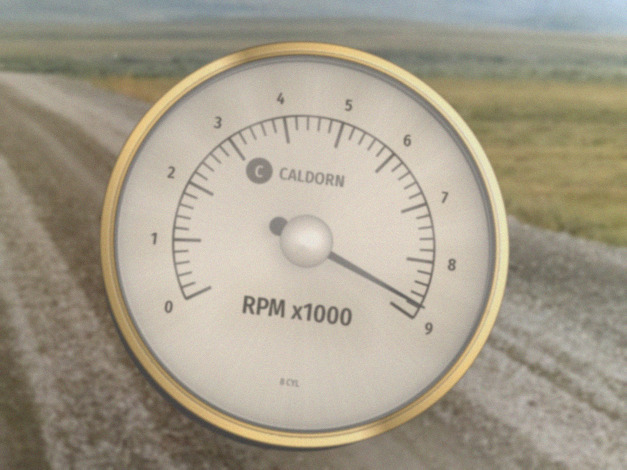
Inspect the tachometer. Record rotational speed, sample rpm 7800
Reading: rpm 8800
